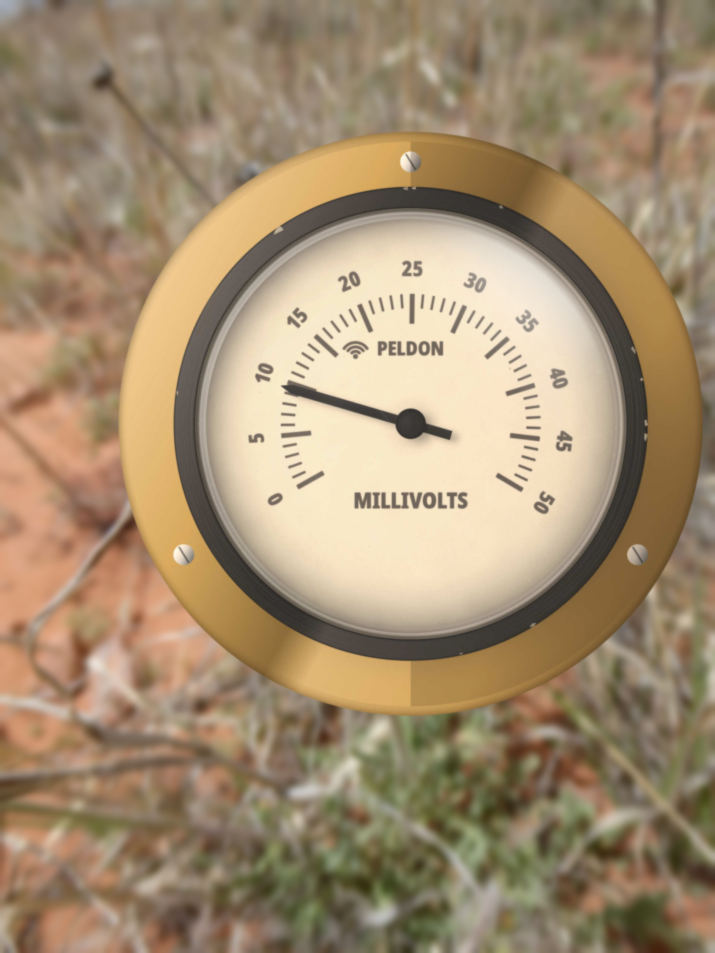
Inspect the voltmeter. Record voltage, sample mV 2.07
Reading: mV 9.5
